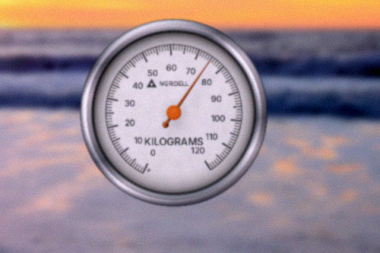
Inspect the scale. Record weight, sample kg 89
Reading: kg 75
